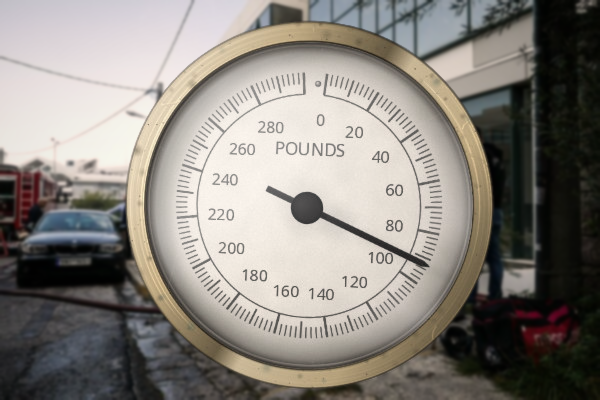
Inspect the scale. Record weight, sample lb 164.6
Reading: lb 92
